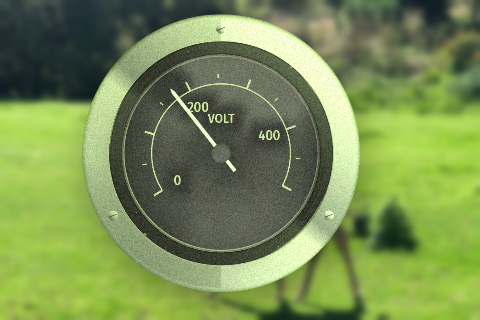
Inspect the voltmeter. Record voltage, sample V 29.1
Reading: V 175
